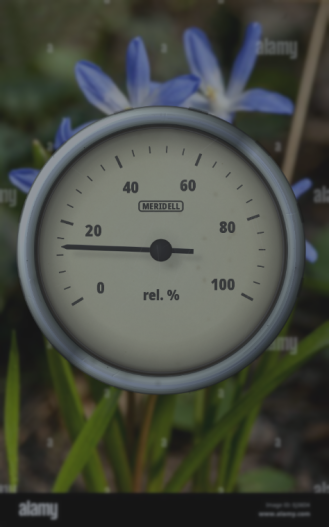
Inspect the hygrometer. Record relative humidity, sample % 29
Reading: % 14
